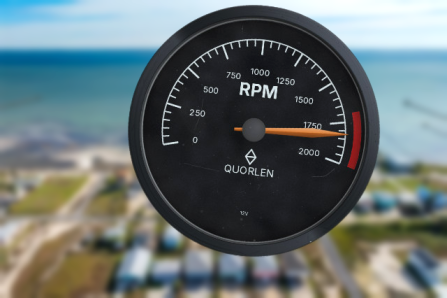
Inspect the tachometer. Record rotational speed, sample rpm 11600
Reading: rpm 1825
